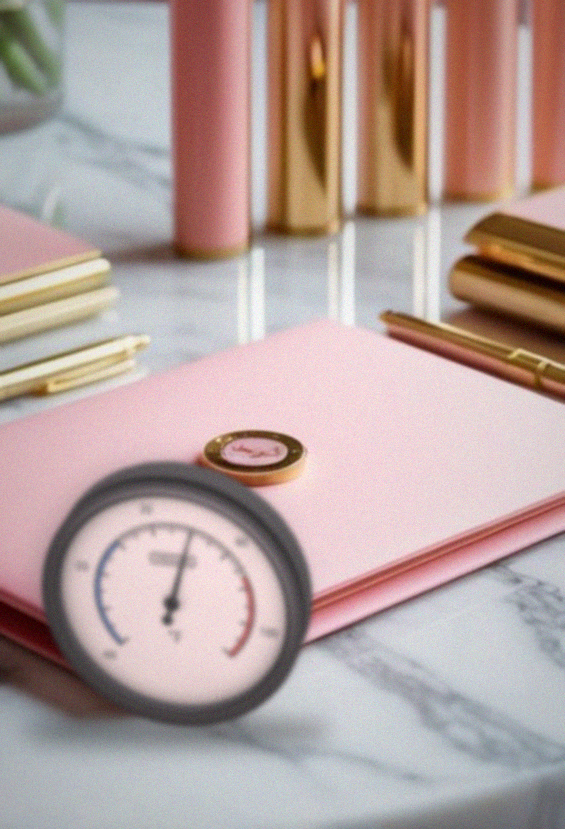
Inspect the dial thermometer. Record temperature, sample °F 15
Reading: °F 40
